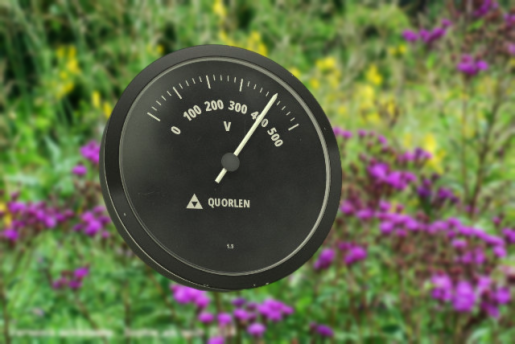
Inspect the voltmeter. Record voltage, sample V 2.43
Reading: V 400
